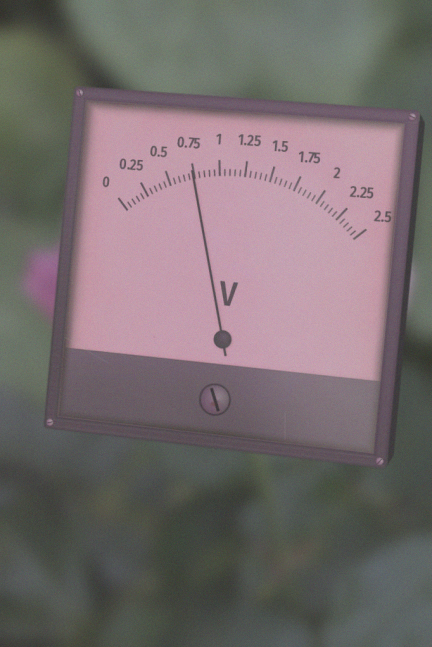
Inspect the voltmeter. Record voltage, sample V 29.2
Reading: V 0.75
